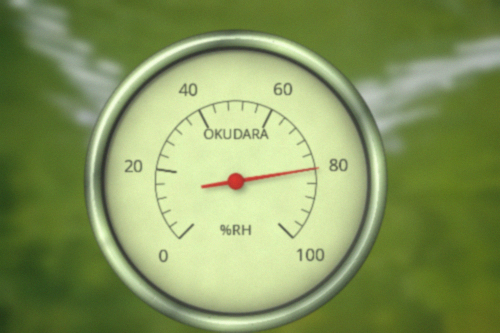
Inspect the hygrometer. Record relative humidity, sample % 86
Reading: % 80
